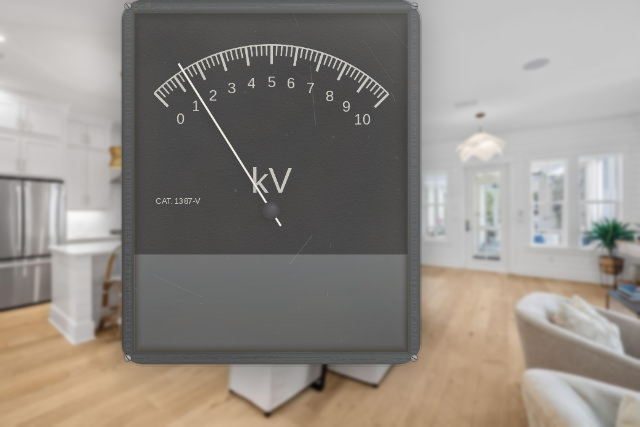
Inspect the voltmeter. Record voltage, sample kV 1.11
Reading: kV 1.4
